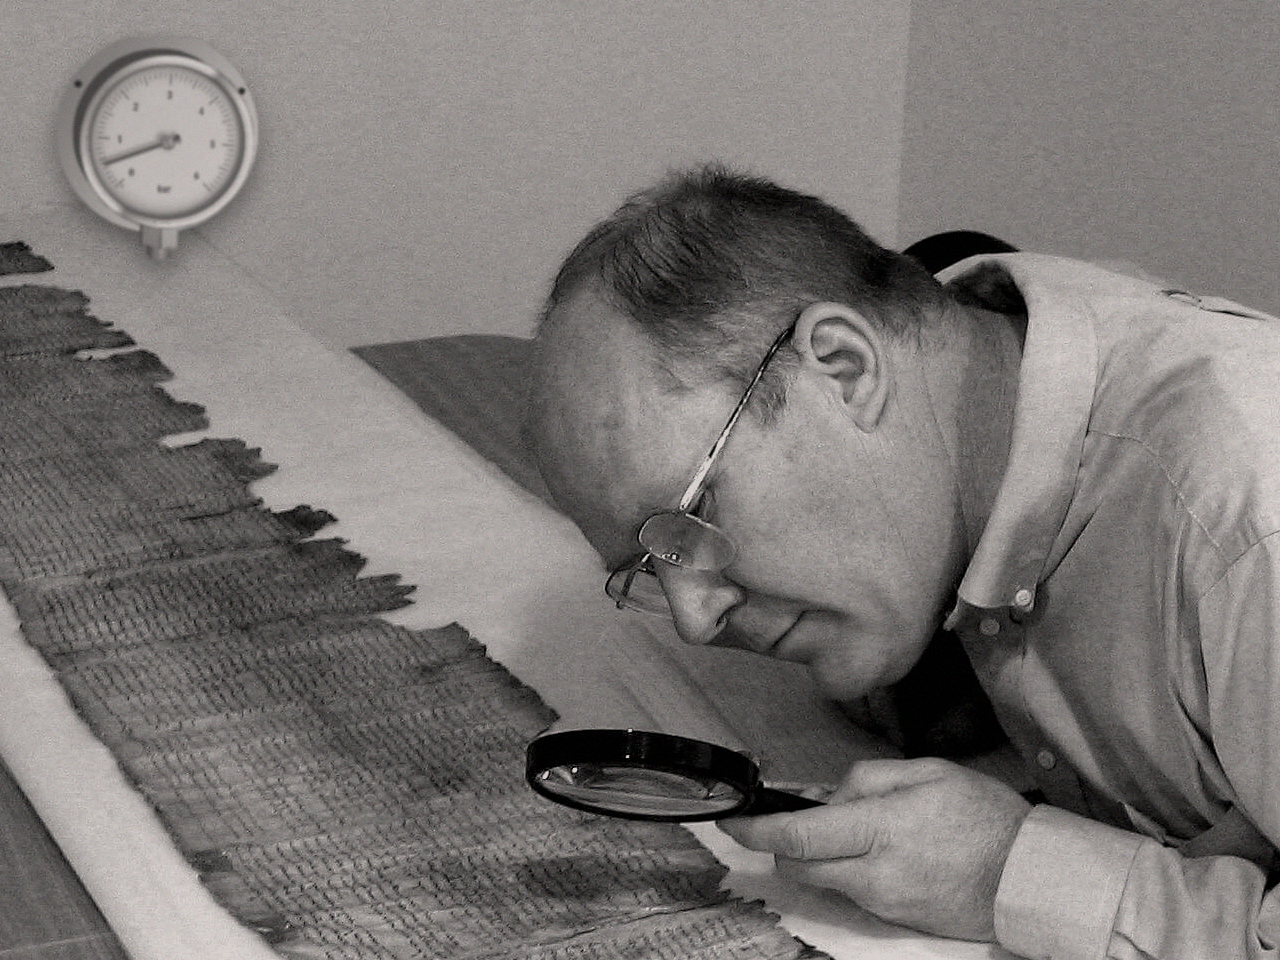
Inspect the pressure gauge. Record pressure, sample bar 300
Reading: bar 0.5
